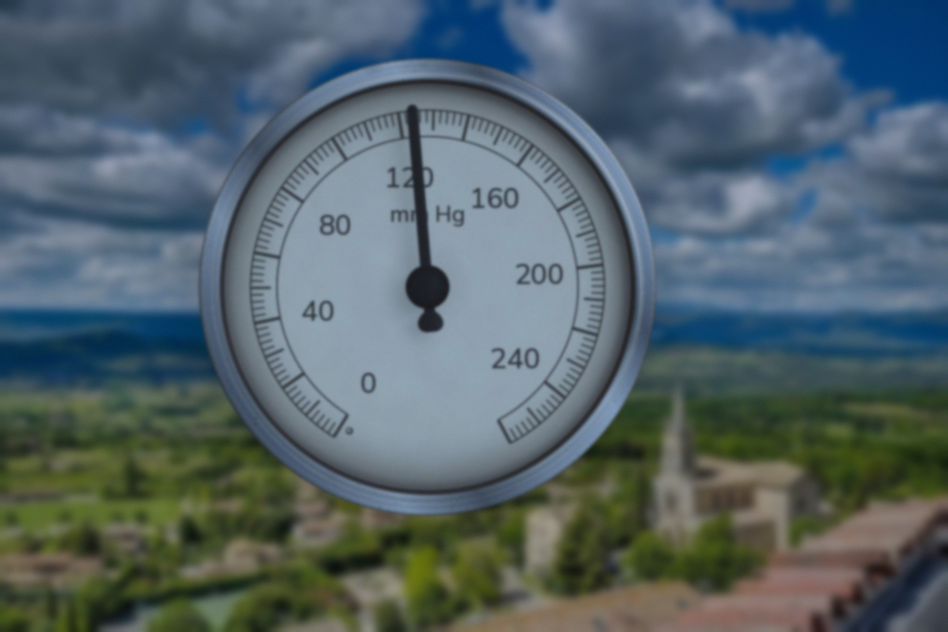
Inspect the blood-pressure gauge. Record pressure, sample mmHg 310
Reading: mmHg 124
